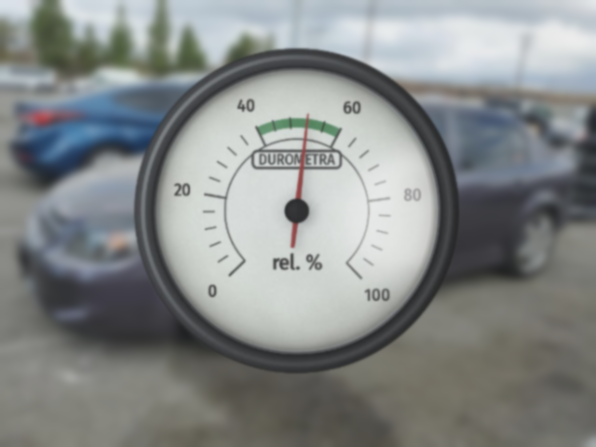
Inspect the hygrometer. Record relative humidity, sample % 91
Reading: % 52
